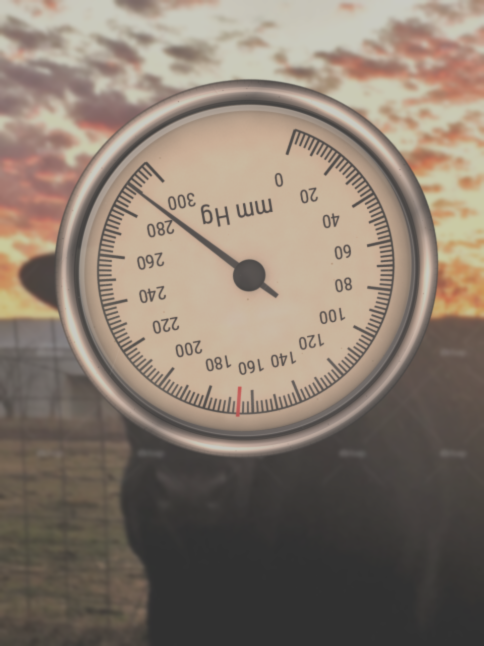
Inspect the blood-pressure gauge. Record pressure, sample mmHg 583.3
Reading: mmHg 290
